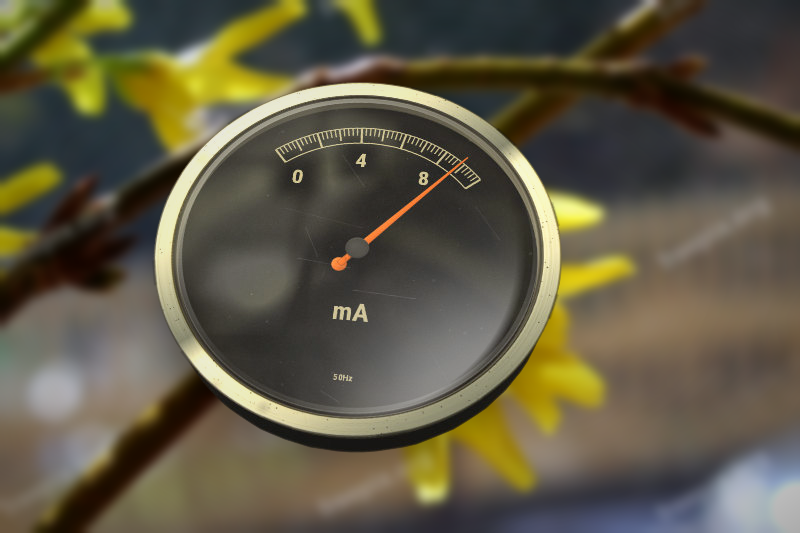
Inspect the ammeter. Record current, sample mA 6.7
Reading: mA 9
